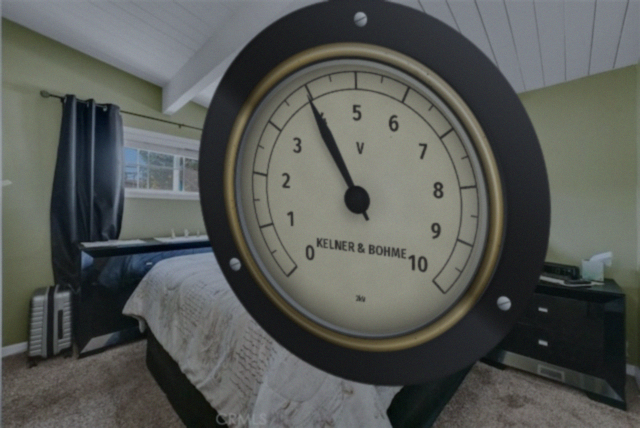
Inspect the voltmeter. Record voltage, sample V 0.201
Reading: V 4
